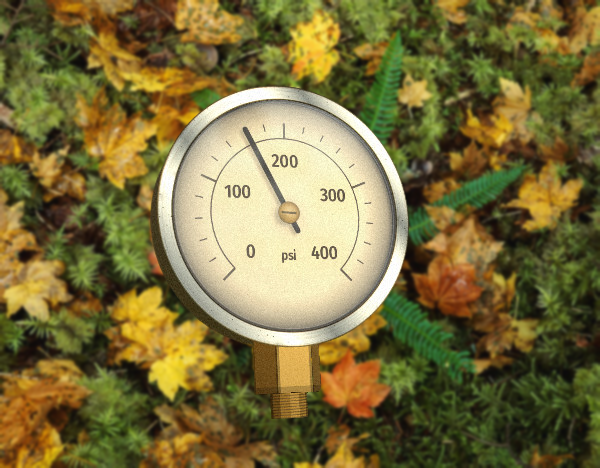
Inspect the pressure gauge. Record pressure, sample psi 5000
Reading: psi 160
